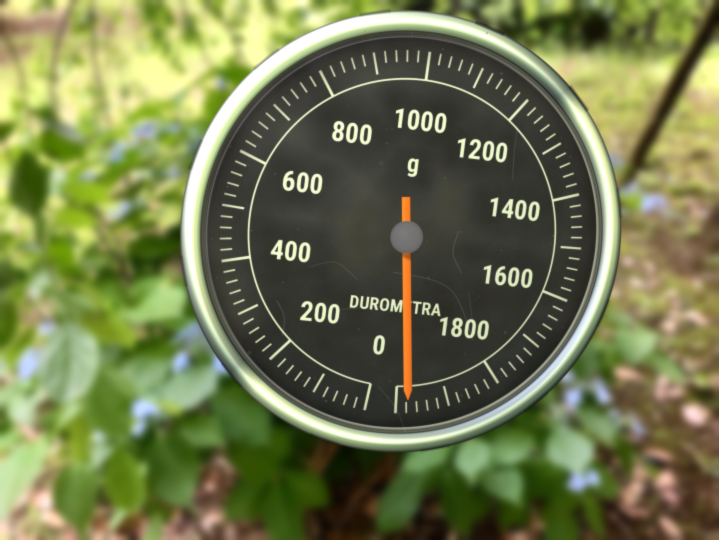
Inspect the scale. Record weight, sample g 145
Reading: g 1980
